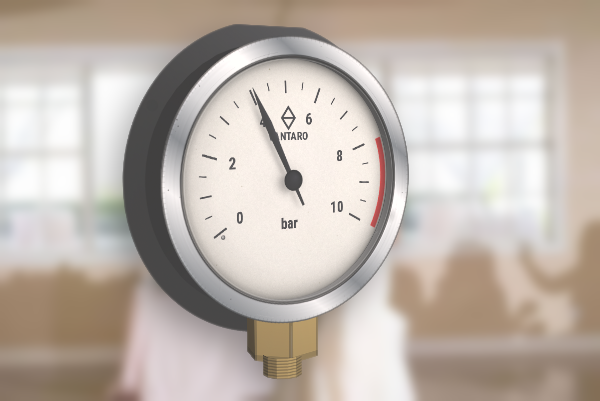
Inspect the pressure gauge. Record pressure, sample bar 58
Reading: bar 4
